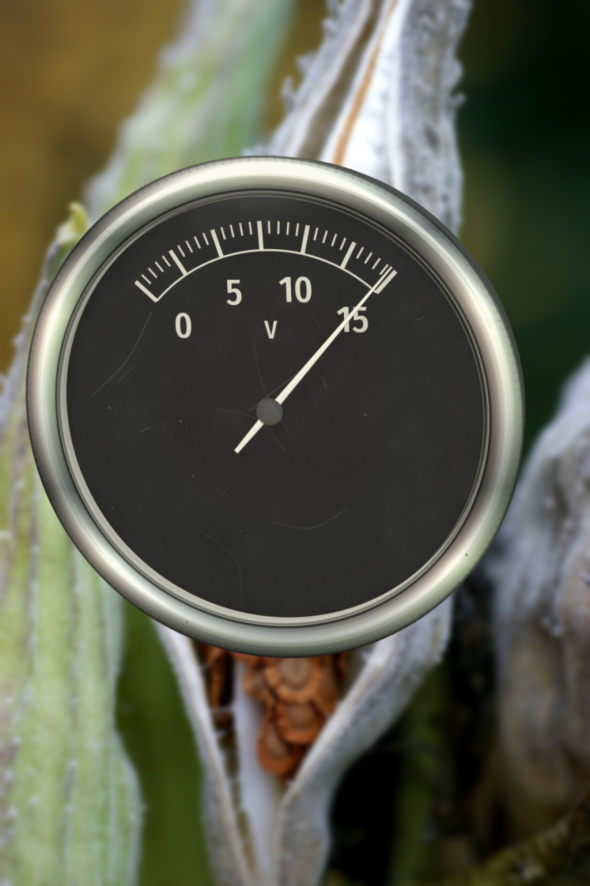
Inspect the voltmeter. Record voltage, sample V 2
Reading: V 14.75
